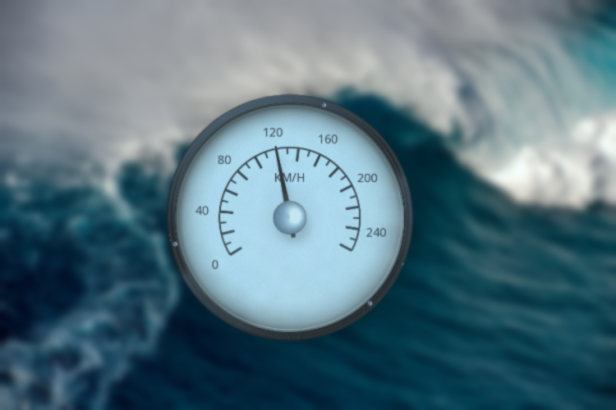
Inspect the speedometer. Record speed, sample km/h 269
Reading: km/h 120
